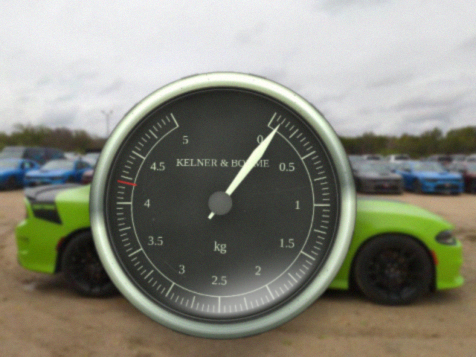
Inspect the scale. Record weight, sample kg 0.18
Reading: kg 0.1
